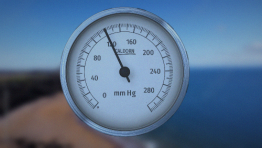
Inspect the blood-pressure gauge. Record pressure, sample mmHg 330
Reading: mmHg 120
